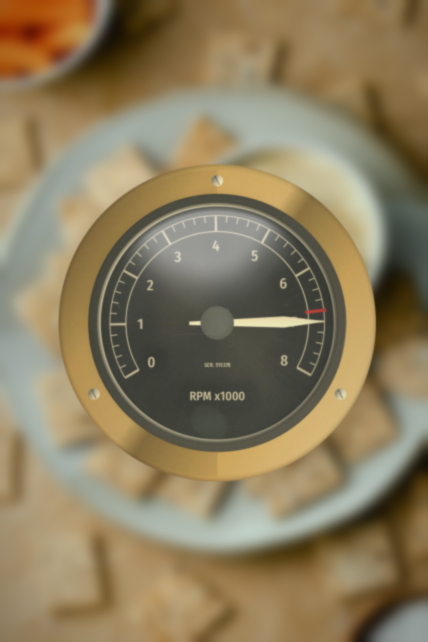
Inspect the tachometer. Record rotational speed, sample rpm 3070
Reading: rpm 7000
